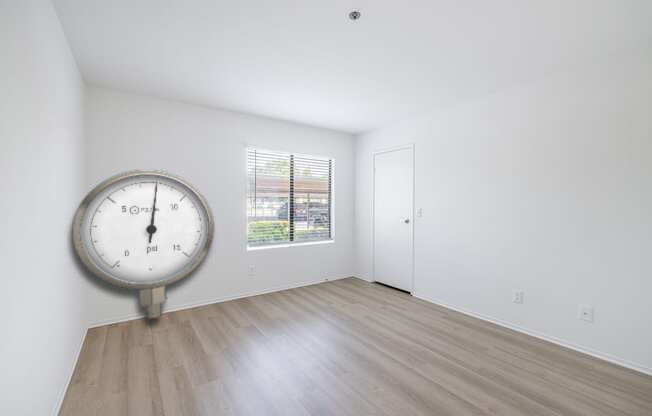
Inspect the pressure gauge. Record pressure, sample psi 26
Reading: psi 8
